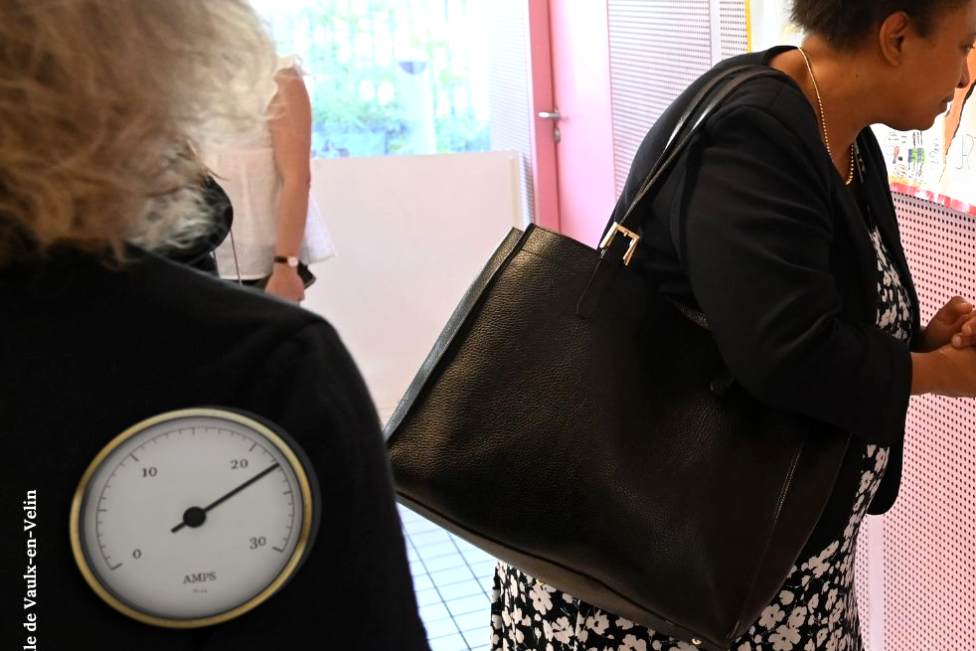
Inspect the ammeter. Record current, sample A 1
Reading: A 22.5
